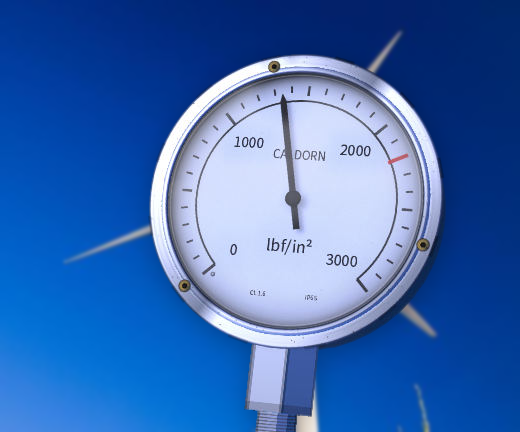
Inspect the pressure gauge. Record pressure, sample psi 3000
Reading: psi 1350
